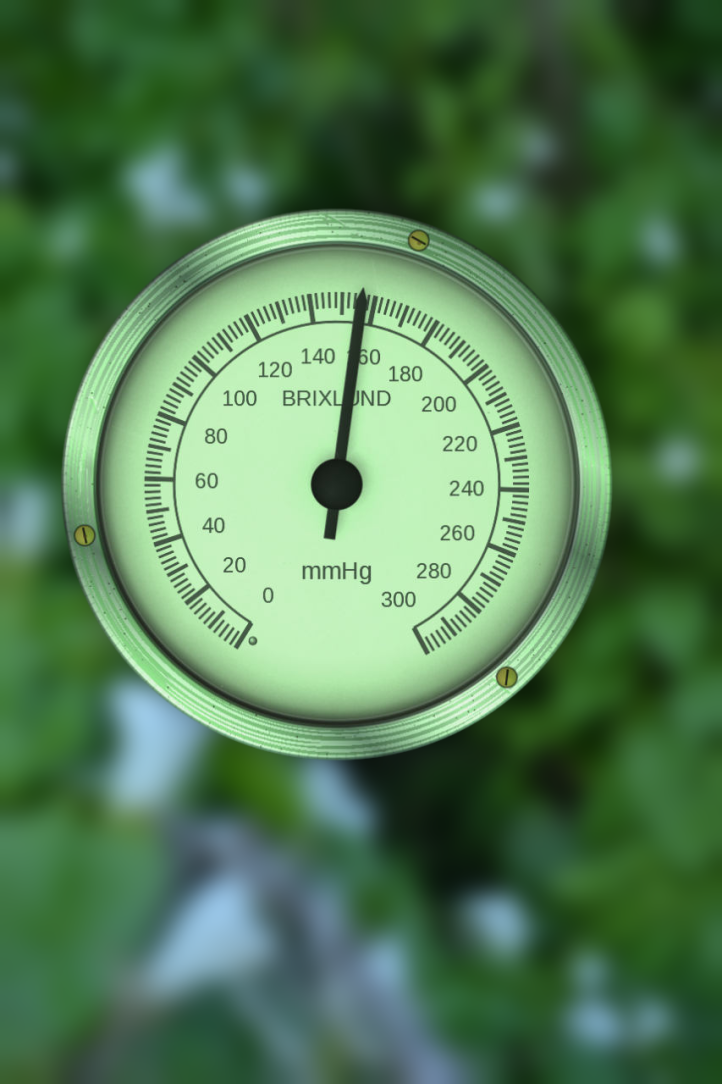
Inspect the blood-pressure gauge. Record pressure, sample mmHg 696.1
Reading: mmHg 156
